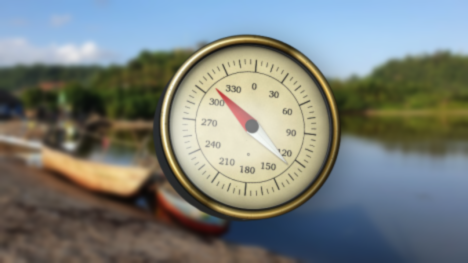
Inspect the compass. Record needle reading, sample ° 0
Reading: ° 310
